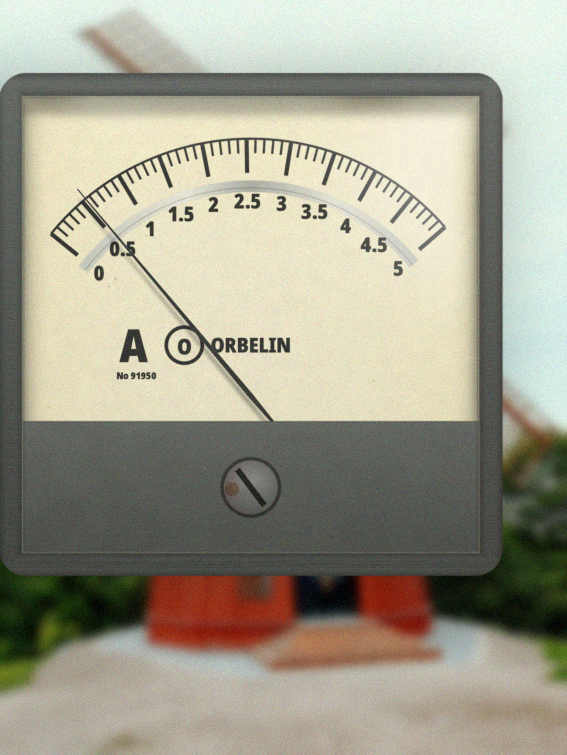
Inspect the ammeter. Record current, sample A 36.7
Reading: A 0.55
